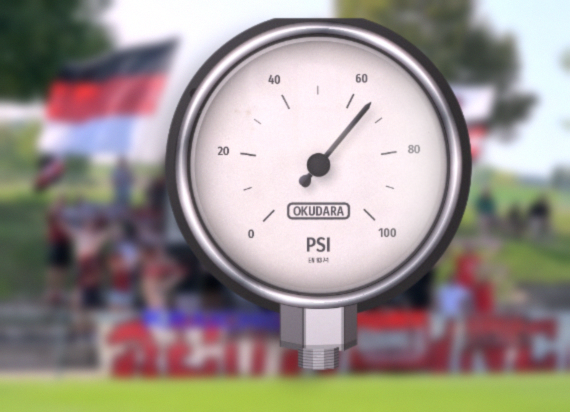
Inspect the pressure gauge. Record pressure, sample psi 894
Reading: psi 65
